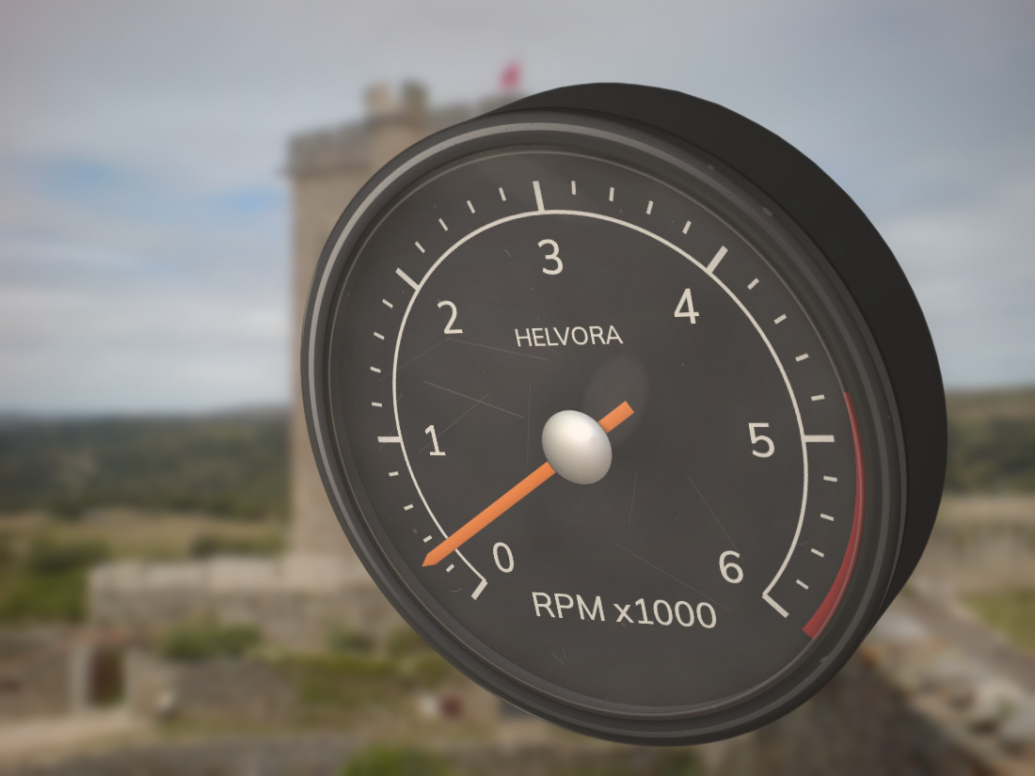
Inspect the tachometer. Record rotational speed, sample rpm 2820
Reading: rpm 300
